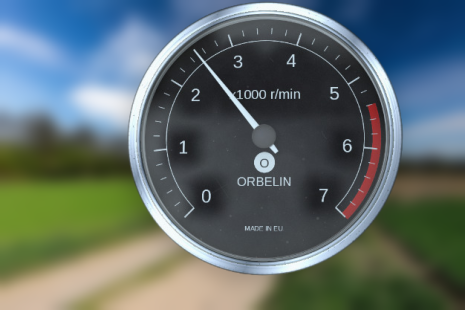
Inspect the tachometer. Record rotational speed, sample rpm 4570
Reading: rpm 2500
